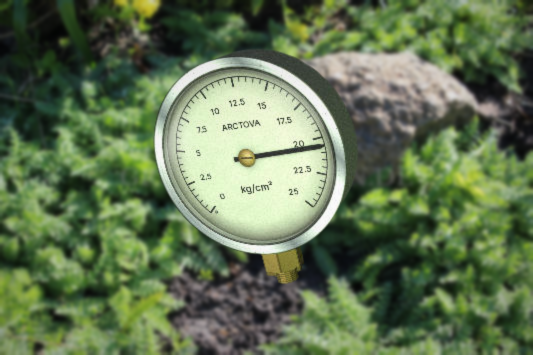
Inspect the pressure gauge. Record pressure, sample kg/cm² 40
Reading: kg/cm² 20.5
